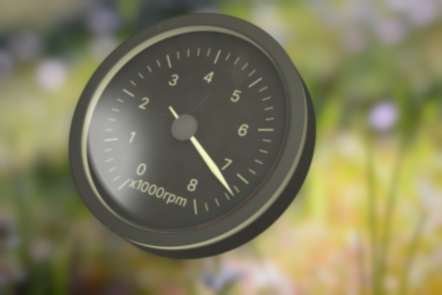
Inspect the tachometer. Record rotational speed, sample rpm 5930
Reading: rpm 7300
